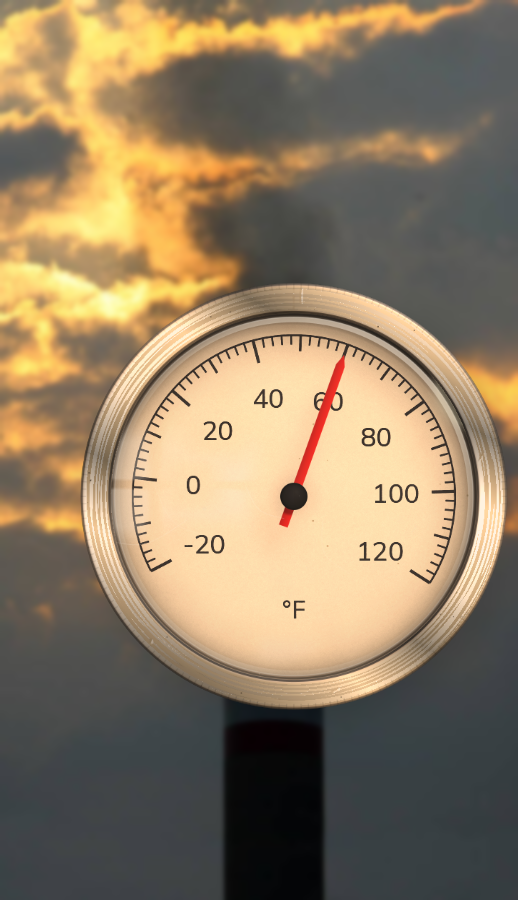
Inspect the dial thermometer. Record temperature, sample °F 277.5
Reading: °F 60
